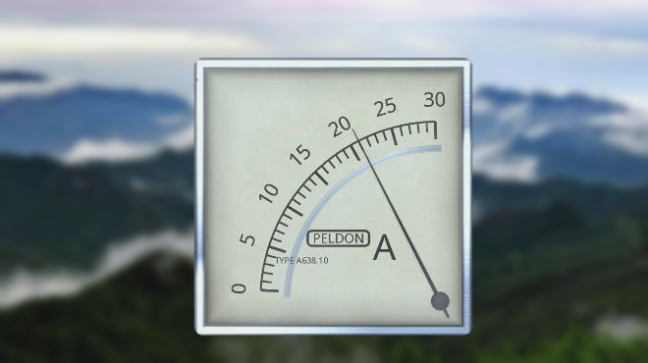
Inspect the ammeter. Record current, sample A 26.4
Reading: A 21
